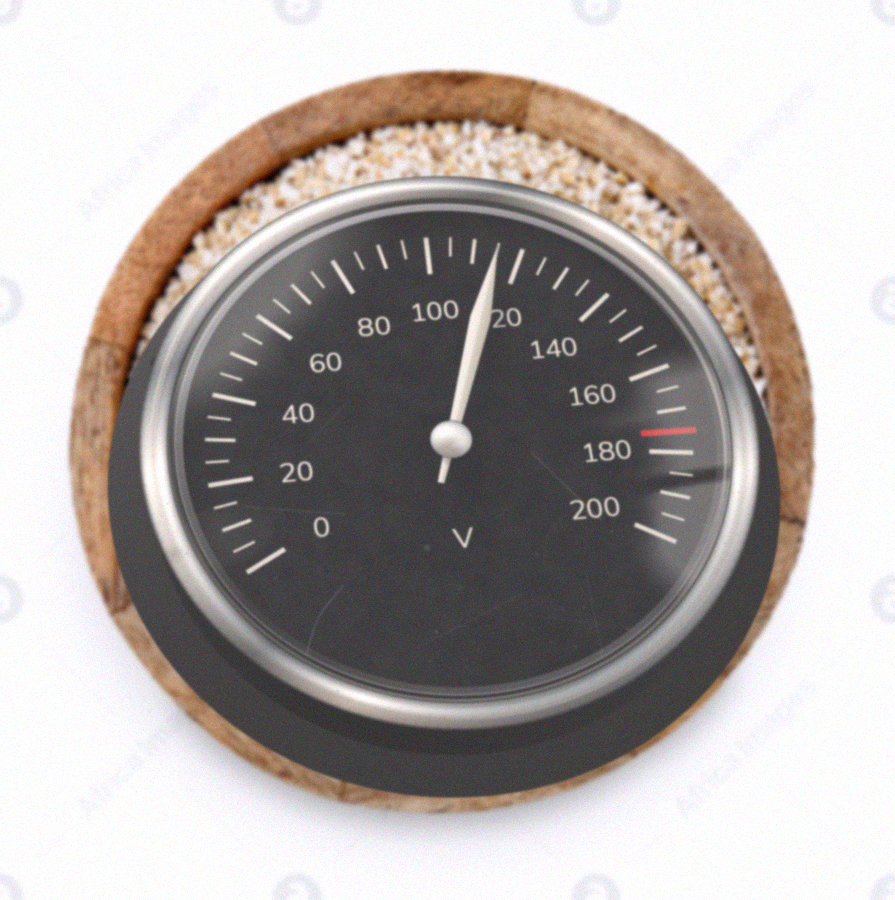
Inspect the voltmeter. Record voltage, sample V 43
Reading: V 115
